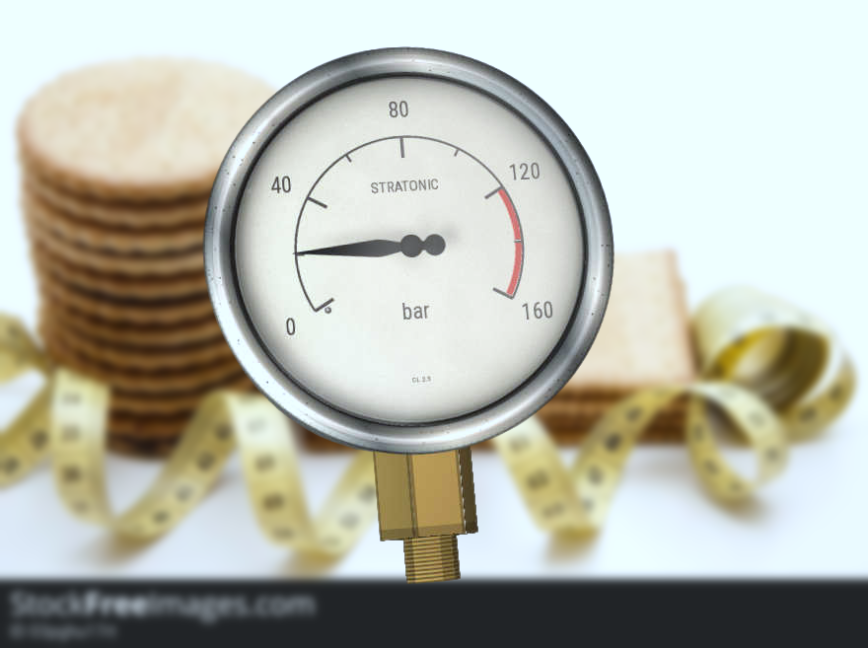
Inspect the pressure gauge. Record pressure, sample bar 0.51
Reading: bar 20
